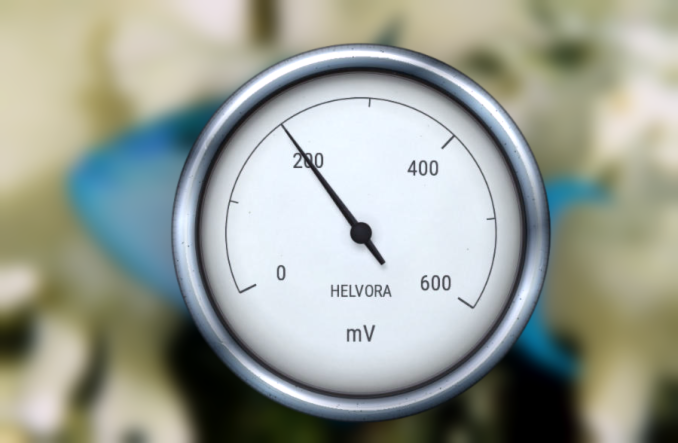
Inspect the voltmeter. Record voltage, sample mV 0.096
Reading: mV 200
